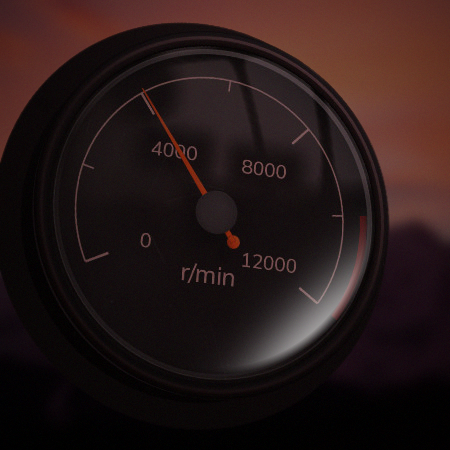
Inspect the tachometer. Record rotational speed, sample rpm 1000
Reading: rpm 4000
